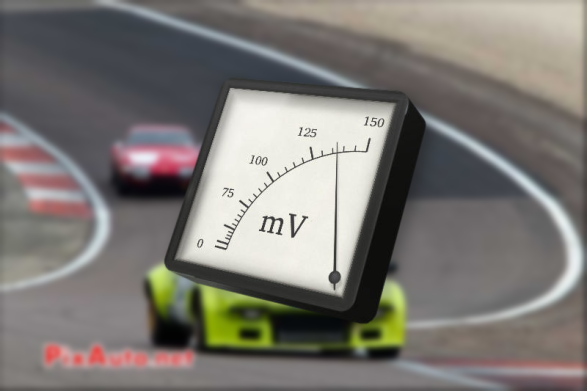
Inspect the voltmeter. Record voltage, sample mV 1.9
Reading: mV 137.5
